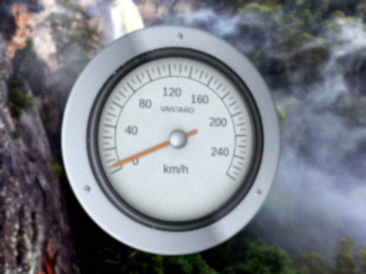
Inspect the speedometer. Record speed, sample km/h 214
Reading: km/h 5
